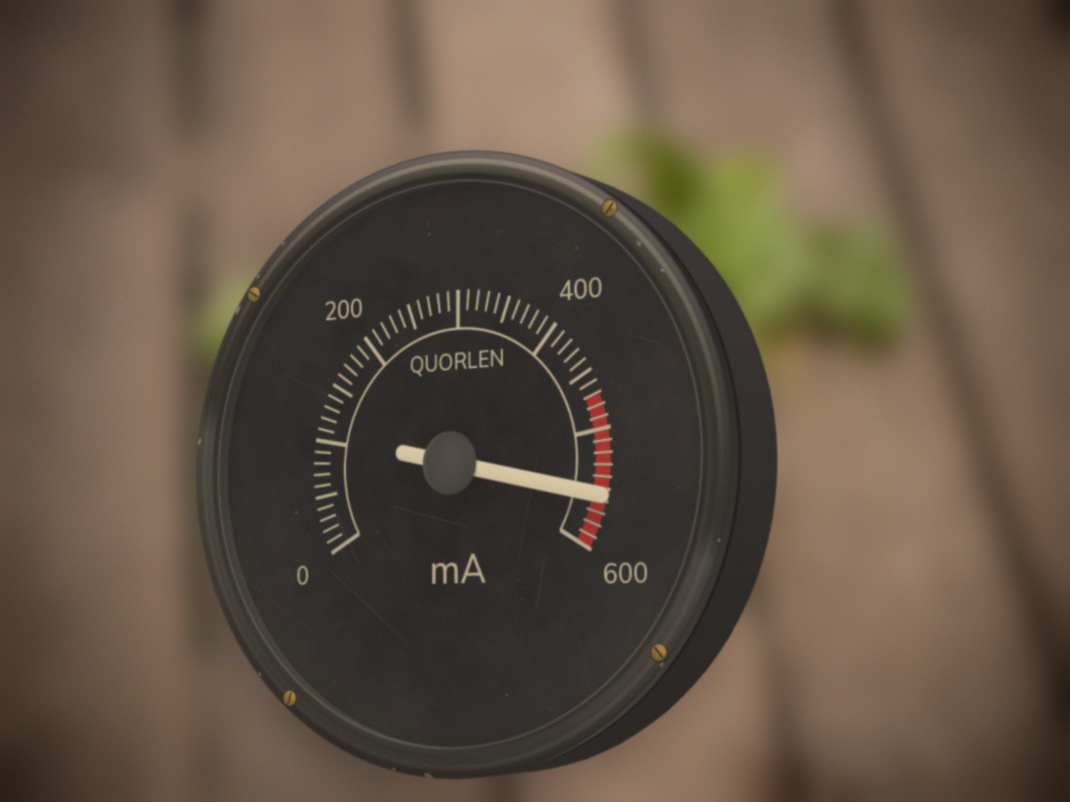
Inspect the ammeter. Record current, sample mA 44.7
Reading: mA 555
